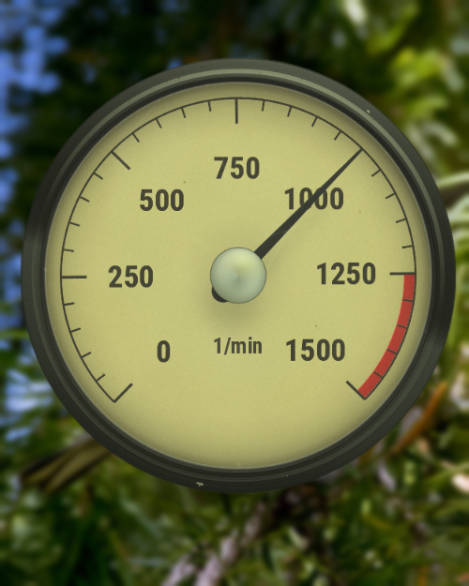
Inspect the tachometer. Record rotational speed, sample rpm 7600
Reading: rpm 1000
